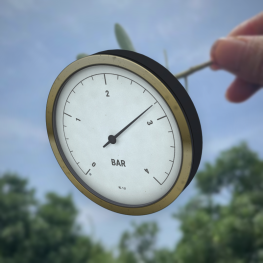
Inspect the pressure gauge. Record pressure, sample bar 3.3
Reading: bar 2.8
